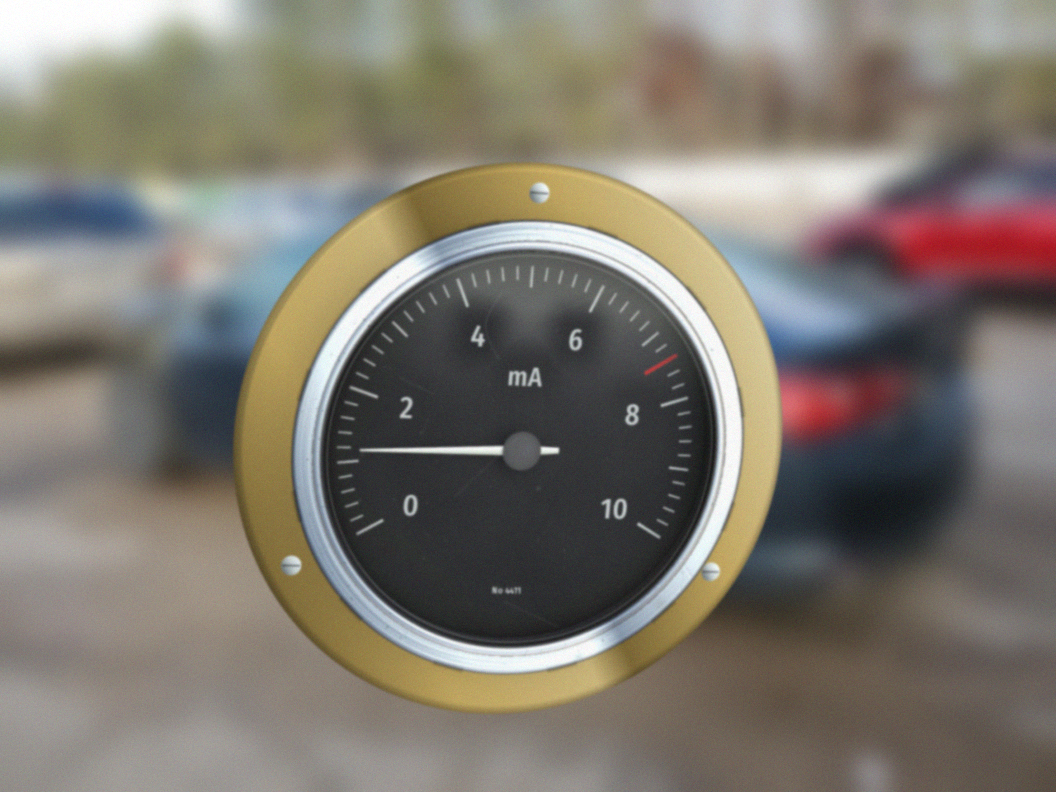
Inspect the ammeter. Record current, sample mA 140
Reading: mA 1.2
